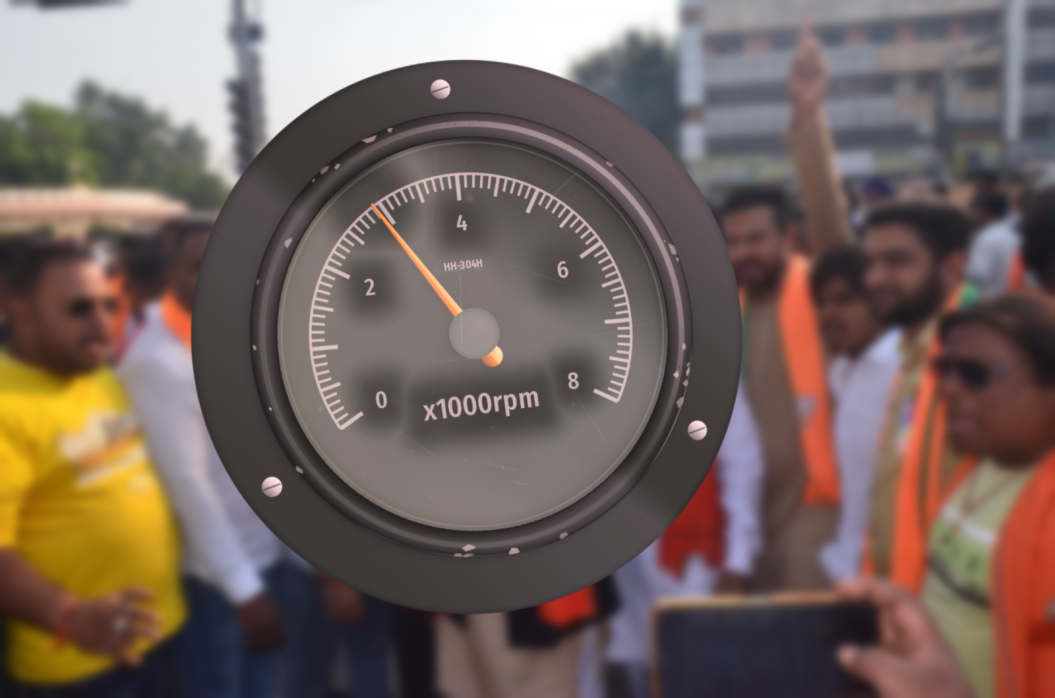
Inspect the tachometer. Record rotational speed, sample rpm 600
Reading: rpm 2900
